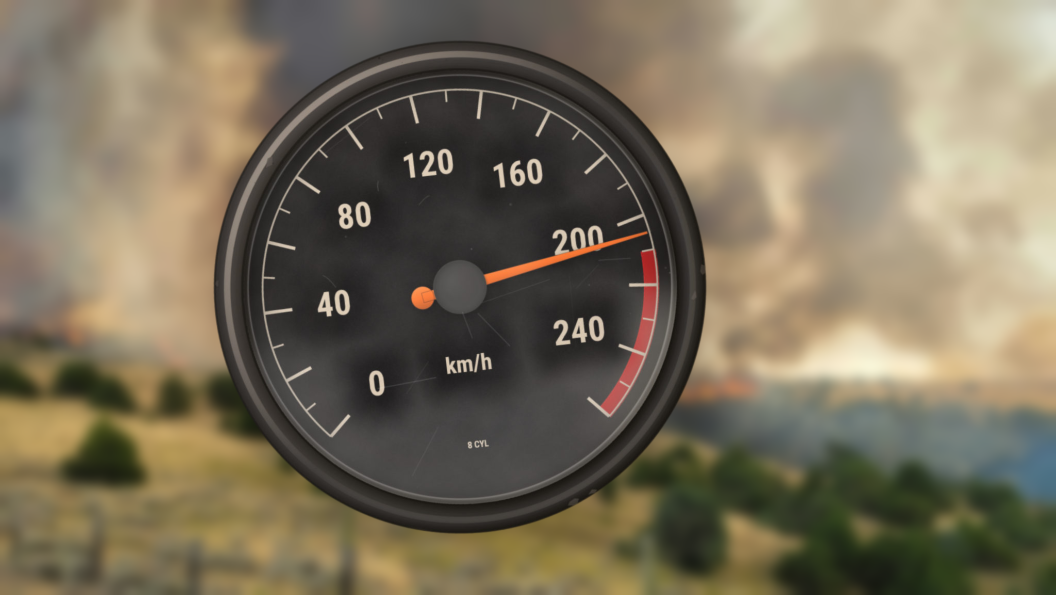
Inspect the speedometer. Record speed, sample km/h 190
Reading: km/h 205
